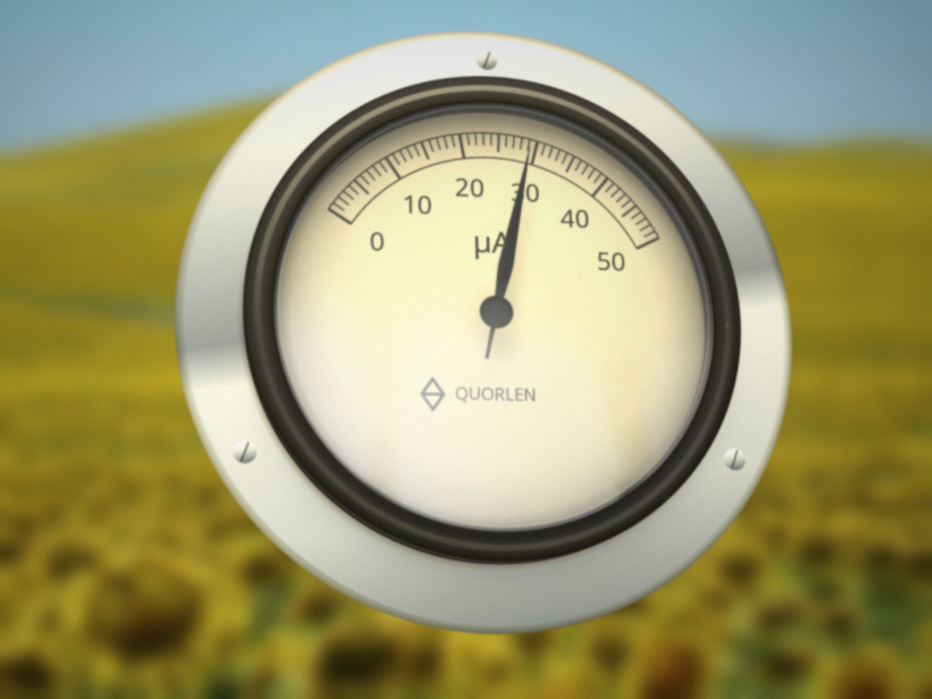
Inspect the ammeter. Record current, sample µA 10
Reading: µA 29
